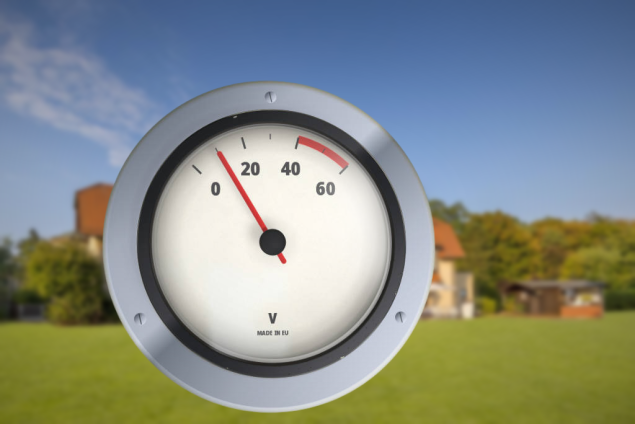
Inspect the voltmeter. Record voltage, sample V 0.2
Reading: V 10
